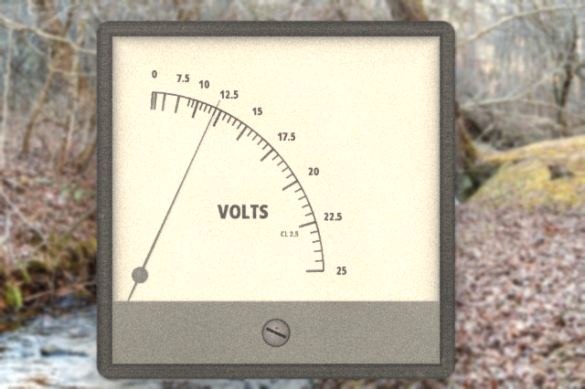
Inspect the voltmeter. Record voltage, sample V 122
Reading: V 12
